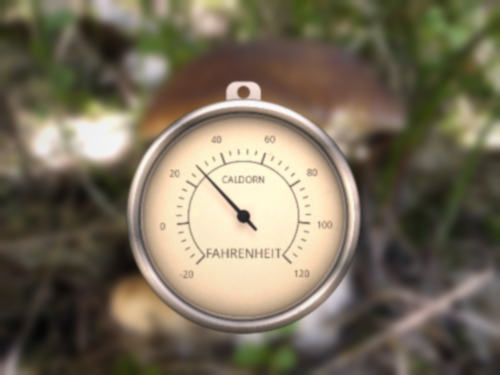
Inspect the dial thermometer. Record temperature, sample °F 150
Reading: °F 28
